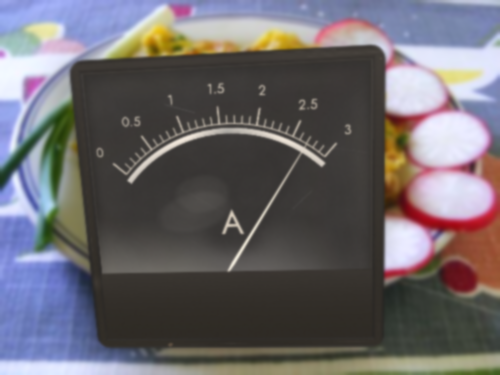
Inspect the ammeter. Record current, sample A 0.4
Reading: A 2.7
